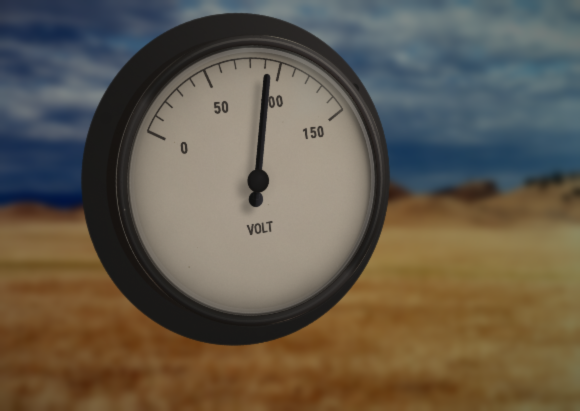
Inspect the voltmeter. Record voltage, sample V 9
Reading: V 90
